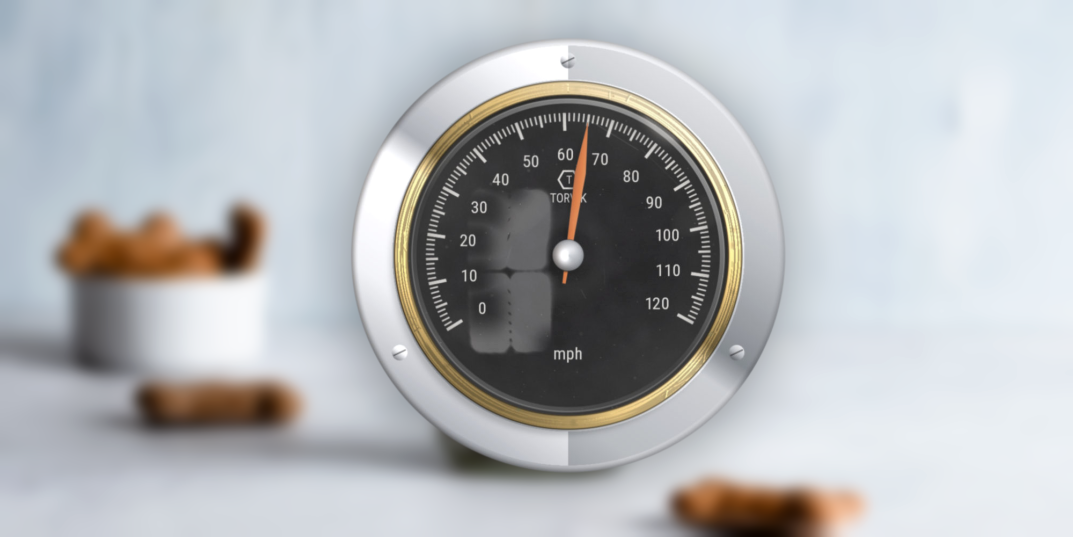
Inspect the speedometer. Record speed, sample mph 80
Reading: mph 65
